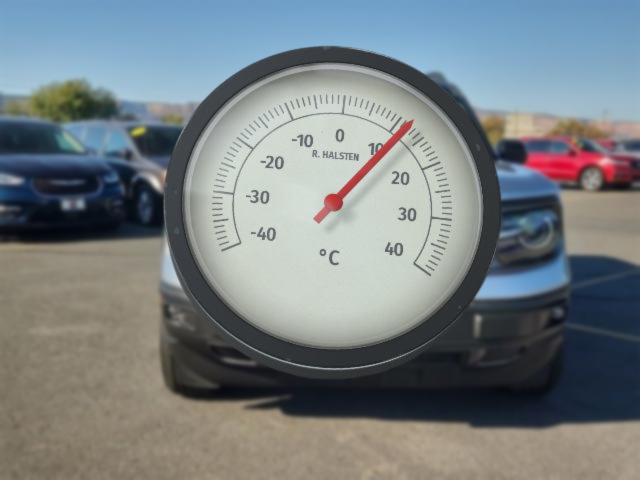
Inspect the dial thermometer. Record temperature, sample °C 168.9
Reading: °C 12
